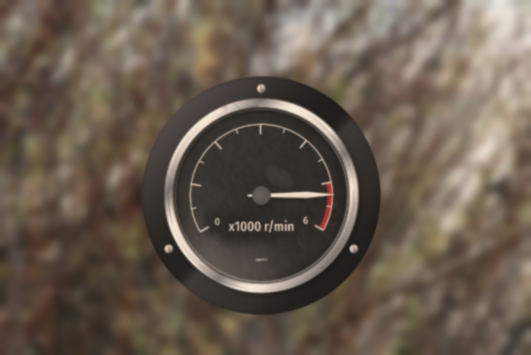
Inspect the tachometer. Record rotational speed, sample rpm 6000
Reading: rpm 5250
